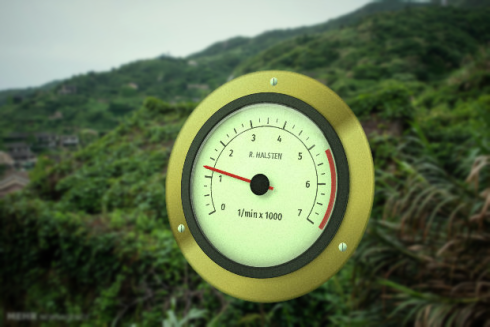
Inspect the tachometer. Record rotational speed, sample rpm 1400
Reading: rpm 1250
